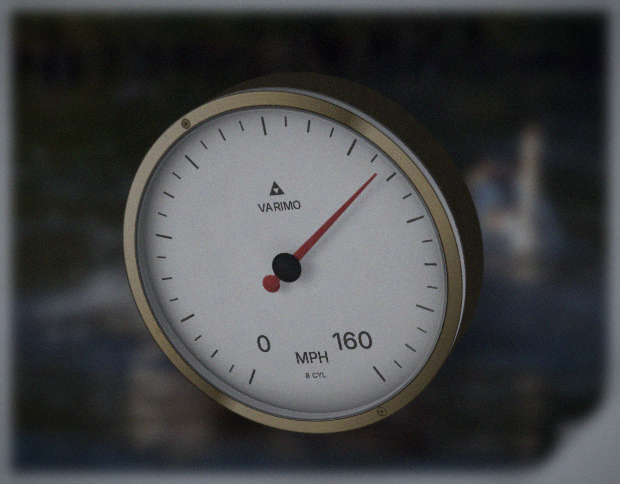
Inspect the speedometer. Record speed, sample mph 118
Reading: mph 107.5
